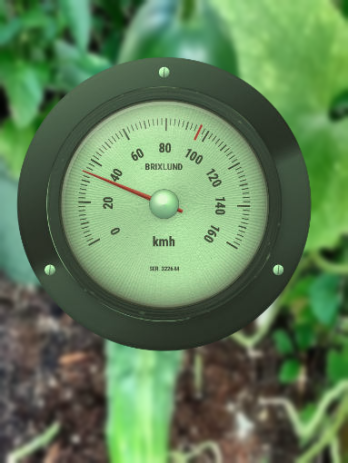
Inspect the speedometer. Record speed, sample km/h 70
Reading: km/h 34
